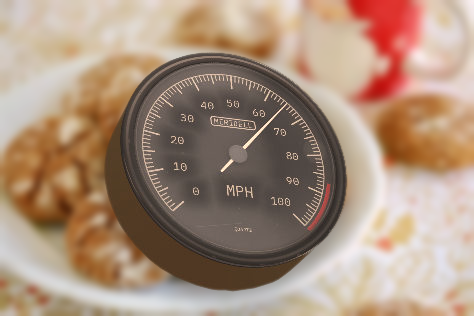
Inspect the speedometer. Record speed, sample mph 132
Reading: mph 65
